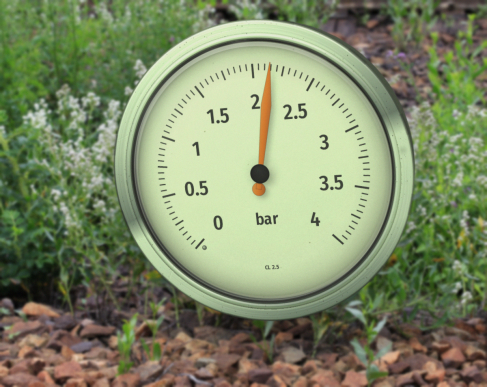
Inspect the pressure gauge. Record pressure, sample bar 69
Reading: bar 2.15
